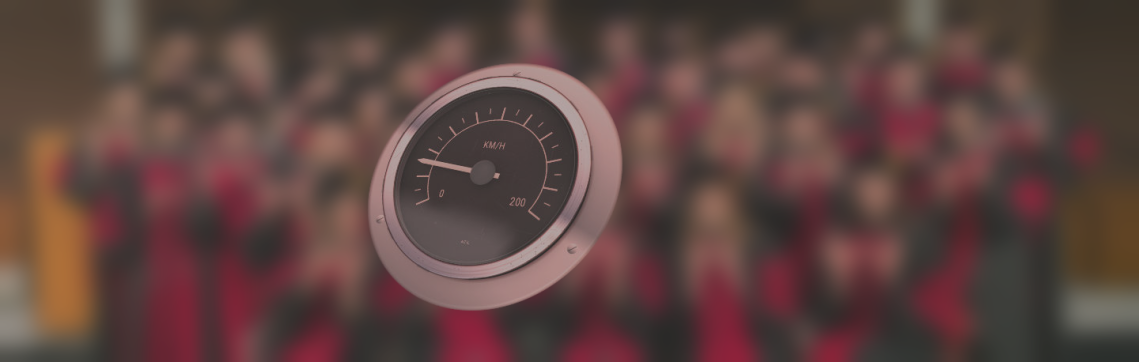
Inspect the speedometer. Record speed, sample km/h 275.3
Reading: km/h 30
